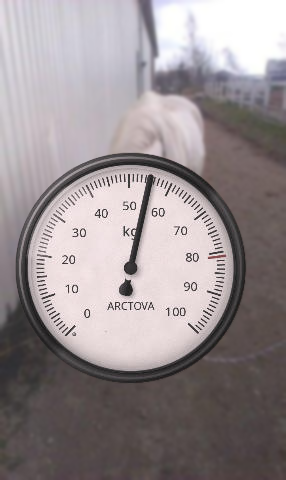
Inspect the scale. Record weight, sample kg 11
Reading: kg 55
